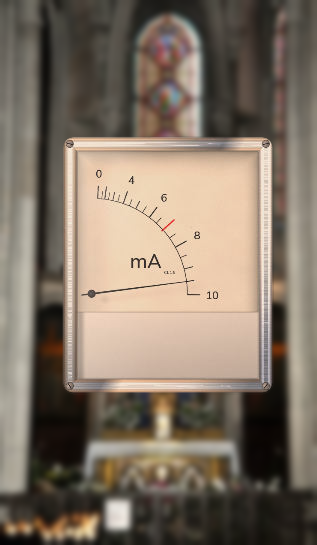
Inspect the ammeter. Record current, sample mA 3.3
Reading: mA 9.5
